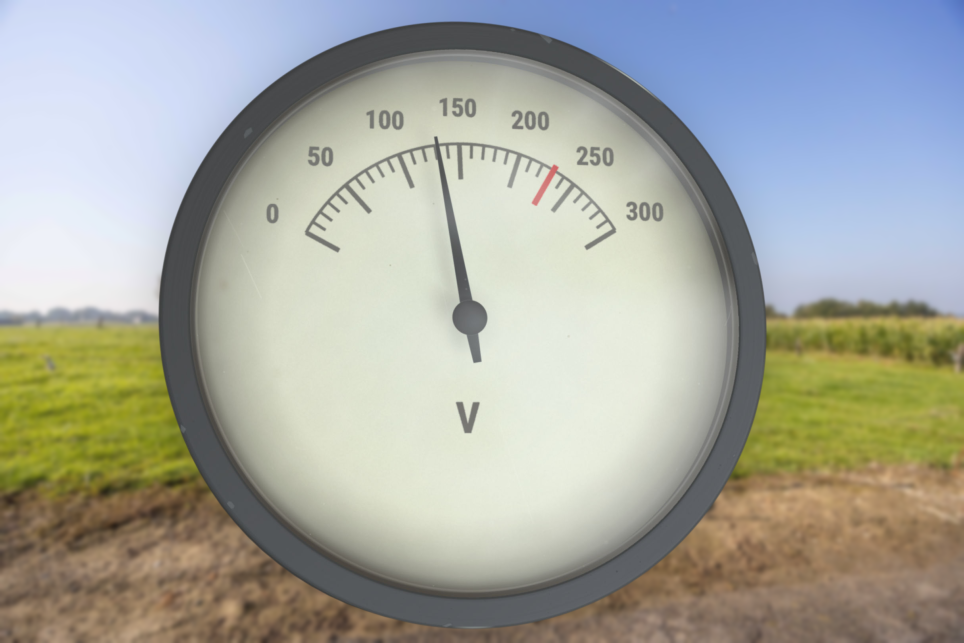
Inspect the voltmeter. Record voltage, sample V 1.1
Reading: V 130
